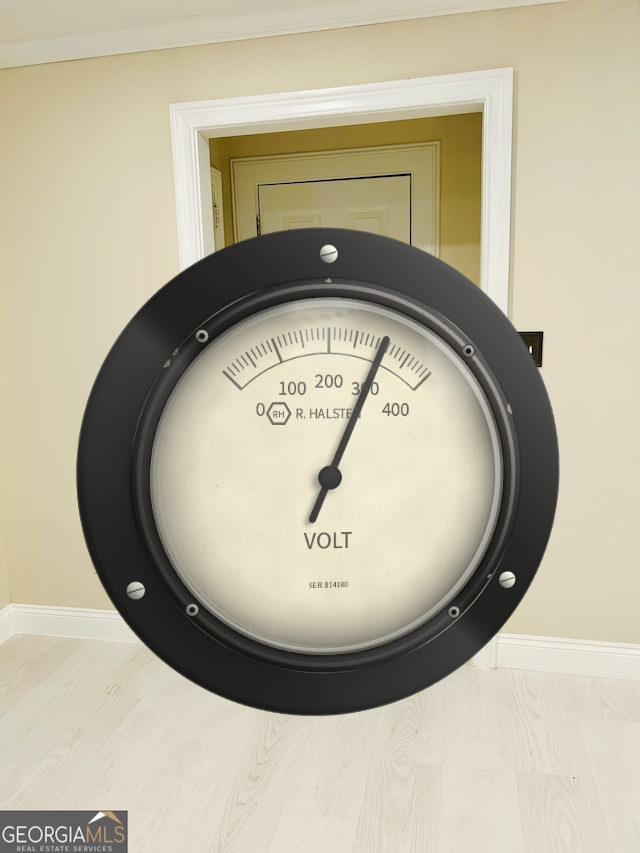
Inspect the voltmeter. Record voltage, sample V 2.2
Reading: V 300
